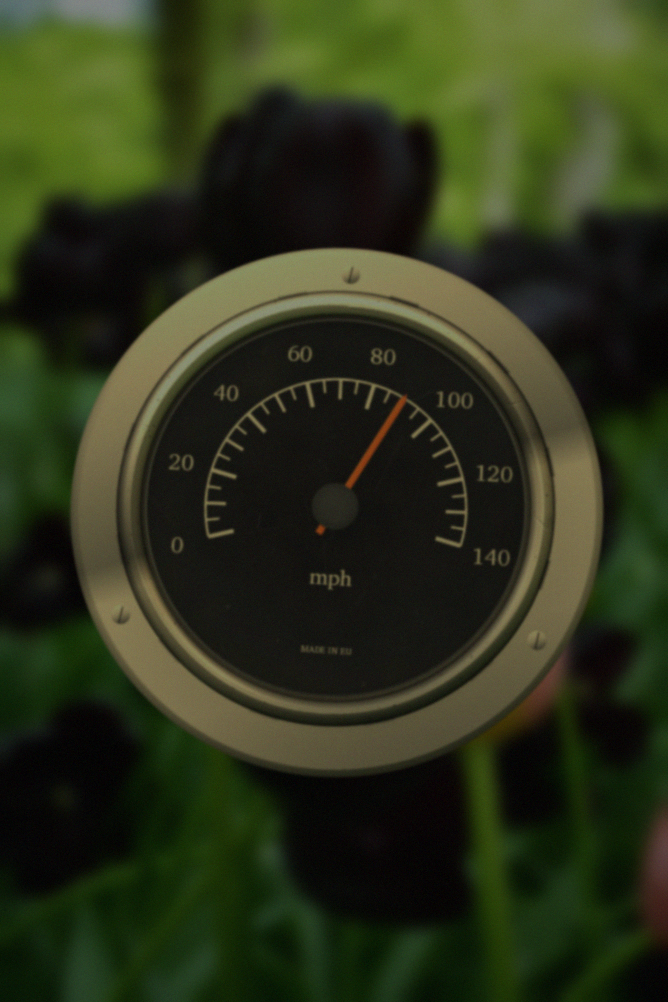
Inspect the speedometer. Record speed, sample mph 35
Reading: mph 90
